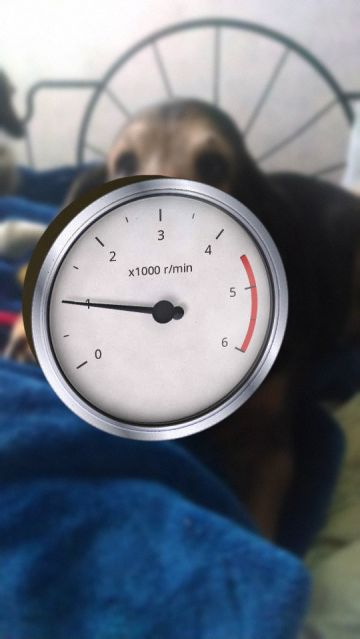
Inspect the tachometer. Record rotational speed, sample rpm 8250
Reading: rpm 1000
